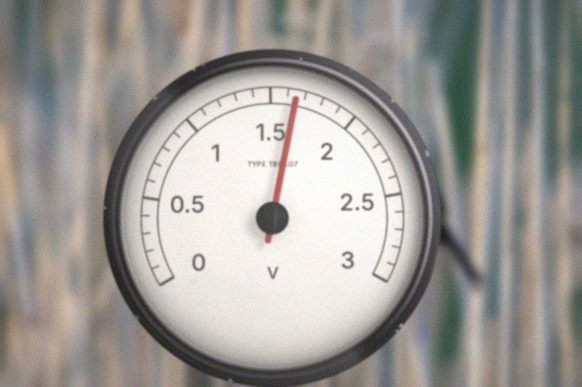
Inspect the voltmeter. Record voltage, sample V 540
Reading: V 1.65
